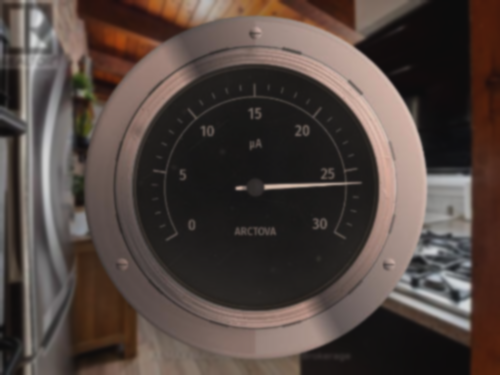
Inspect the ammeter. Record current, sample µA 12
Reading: µA 26
